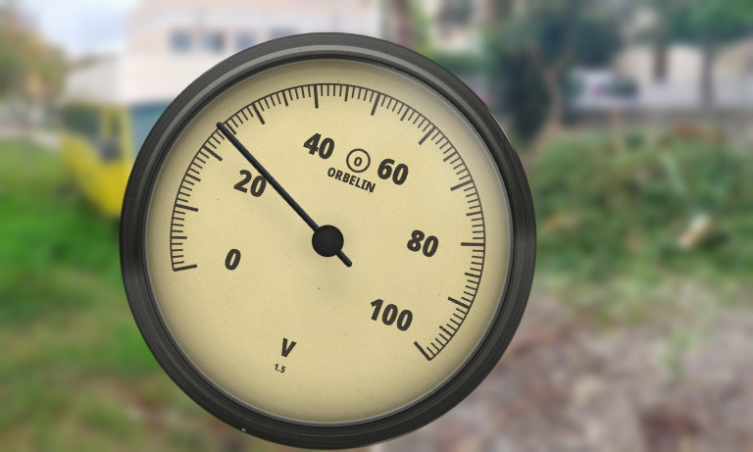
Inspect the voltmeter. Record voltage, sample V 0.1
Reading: V 24
